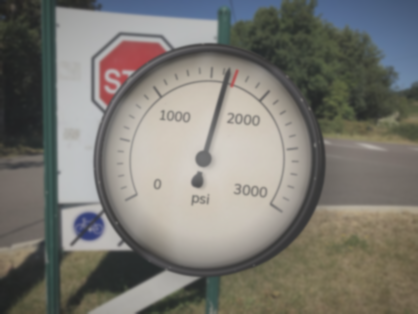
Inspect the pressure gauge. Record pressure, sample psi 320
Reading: psi 1650
